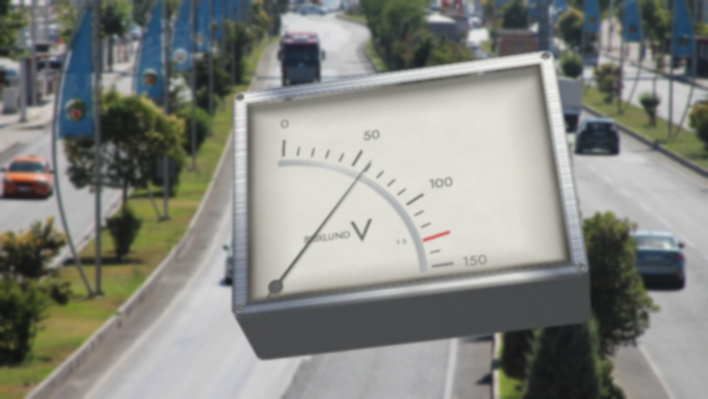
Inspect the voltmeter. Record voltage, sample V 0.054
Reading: V 60
